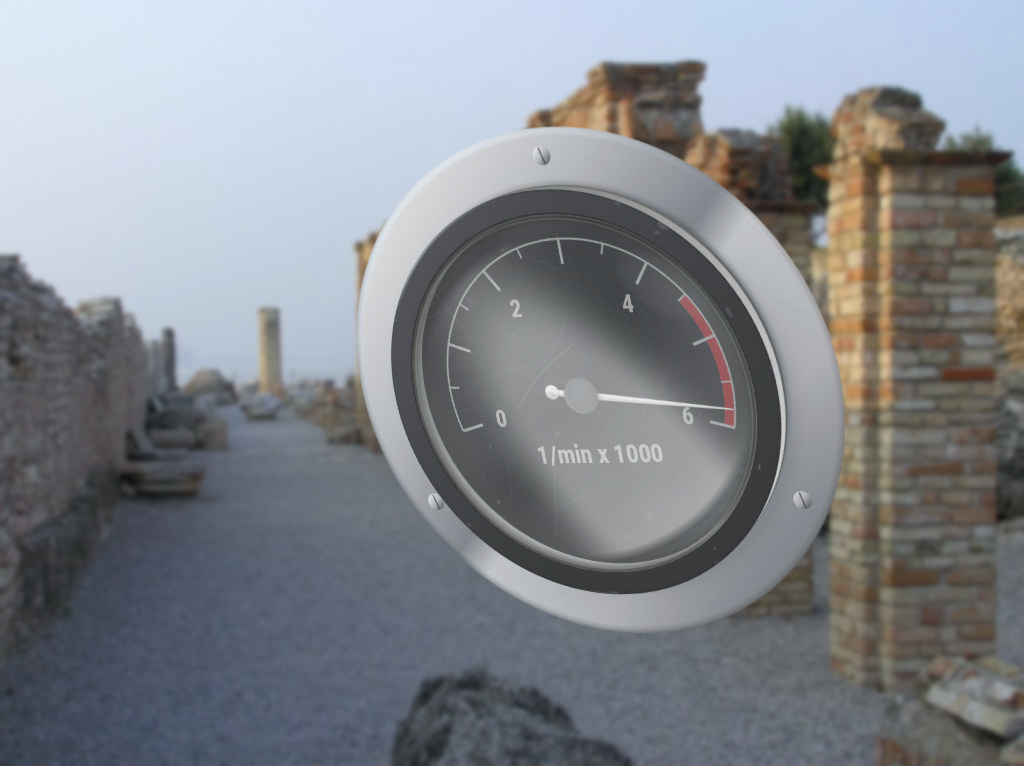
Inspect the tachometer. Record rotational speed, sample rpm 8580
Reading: rpm 5750
